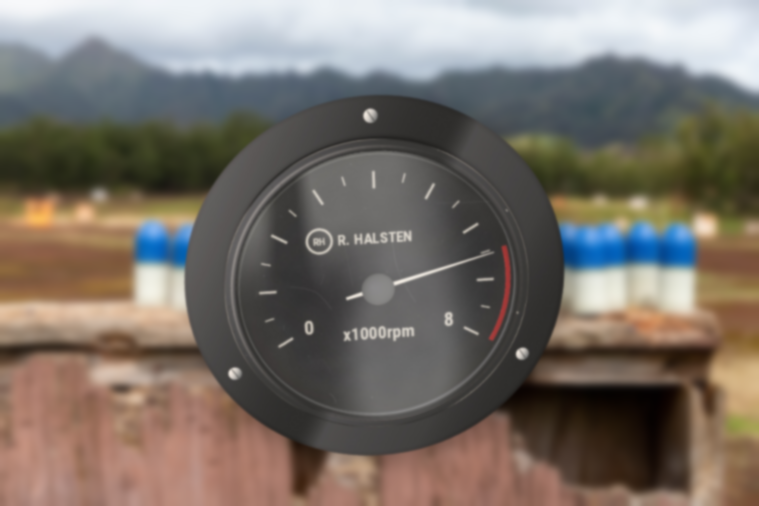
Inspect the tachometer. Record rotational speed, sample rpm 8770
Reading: rpm 6500
